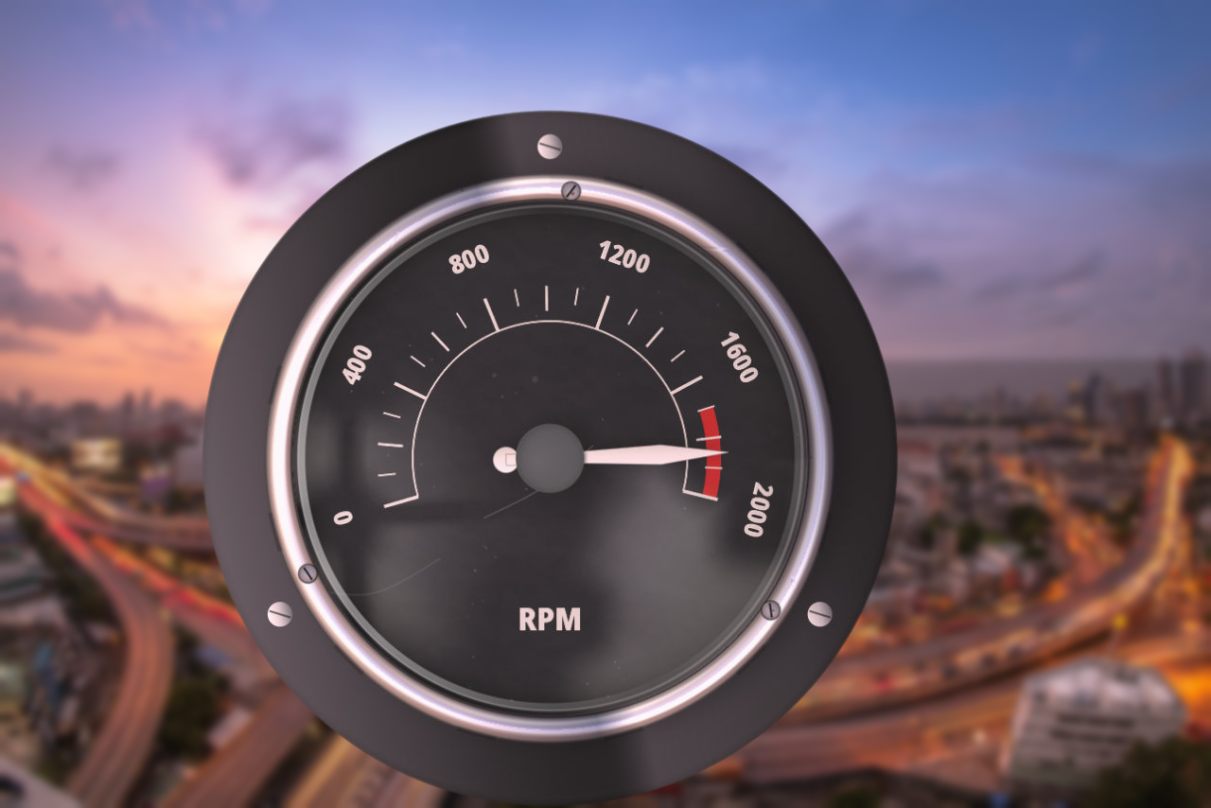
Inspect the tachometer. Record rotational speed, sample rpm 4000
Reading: rpm 1850
